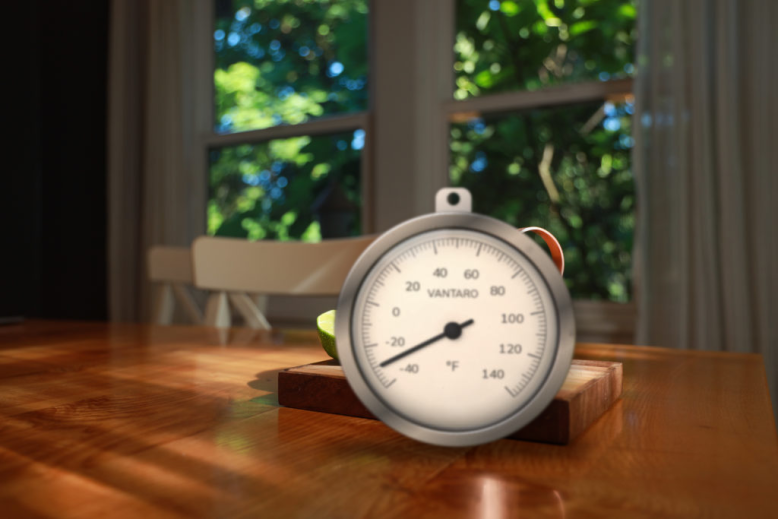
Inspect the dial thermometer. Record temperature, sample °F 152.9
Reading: °F -30
